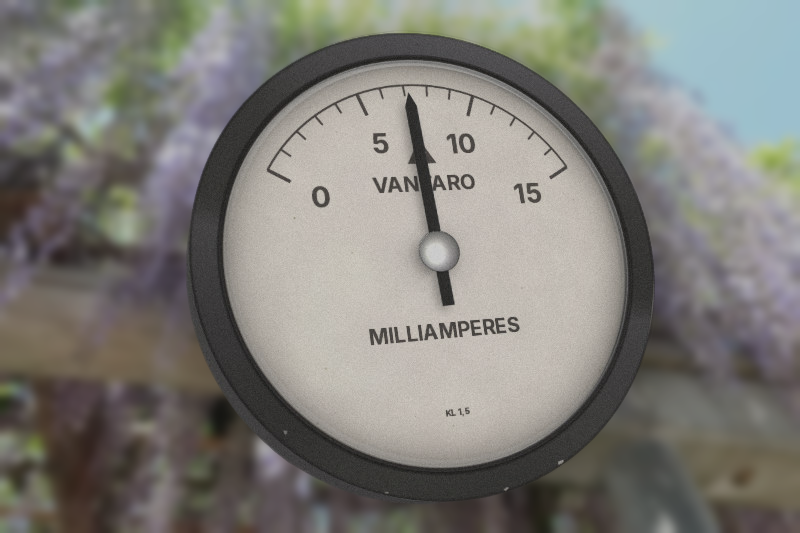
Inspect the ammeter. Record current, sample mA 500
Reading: mA 7
